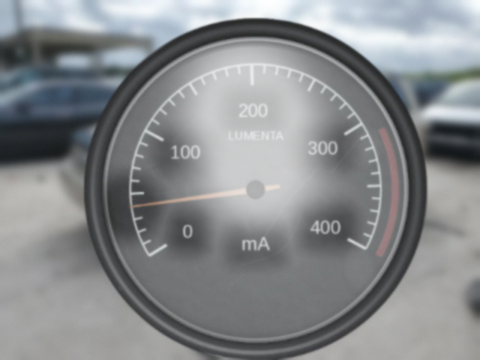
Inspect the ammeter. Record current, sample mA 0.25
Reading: mA 40
